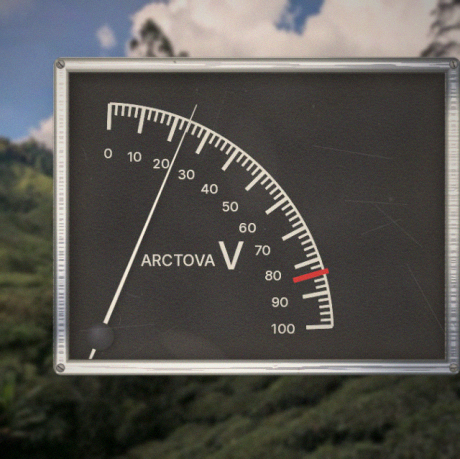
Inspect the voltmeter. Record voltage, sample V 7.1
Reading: V 24
